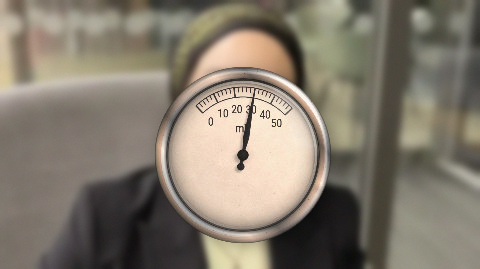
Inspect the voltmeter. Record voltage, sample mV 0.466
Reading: mV 30
